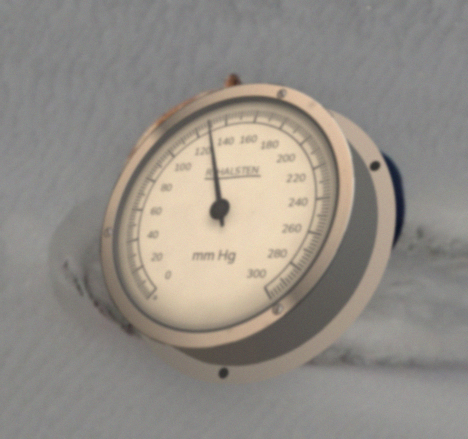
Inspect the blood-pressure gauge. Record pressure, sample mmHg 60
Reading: mmHg 130
